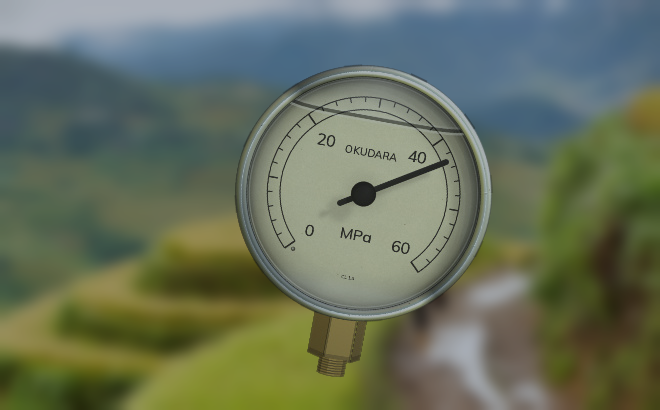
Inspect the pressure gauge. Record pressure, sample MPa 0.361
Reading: MPa 43
